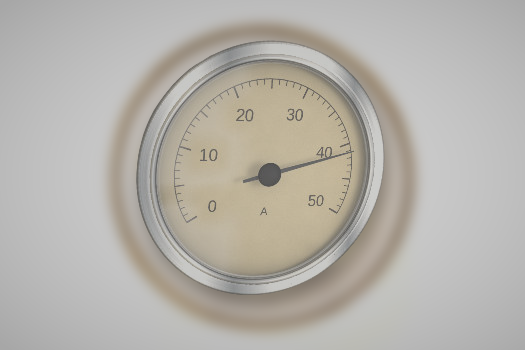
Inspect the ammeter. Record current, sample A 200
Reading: A 41
